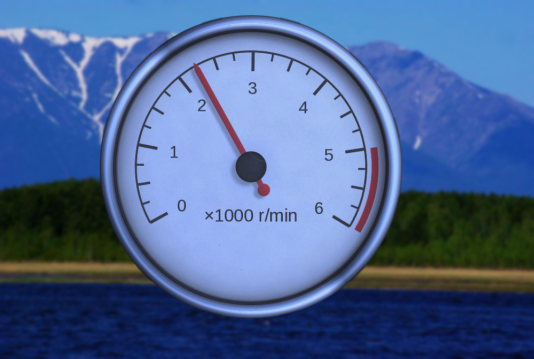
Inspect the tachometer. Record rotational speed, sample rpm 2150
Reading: rpm 2250
